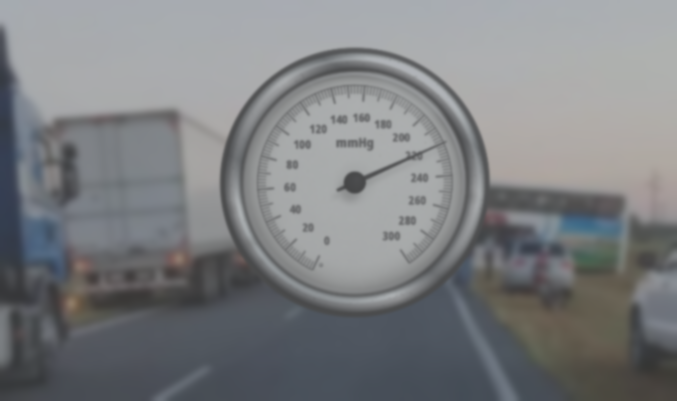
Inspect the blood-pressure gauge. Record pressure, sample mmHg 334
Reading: mmHg 220
